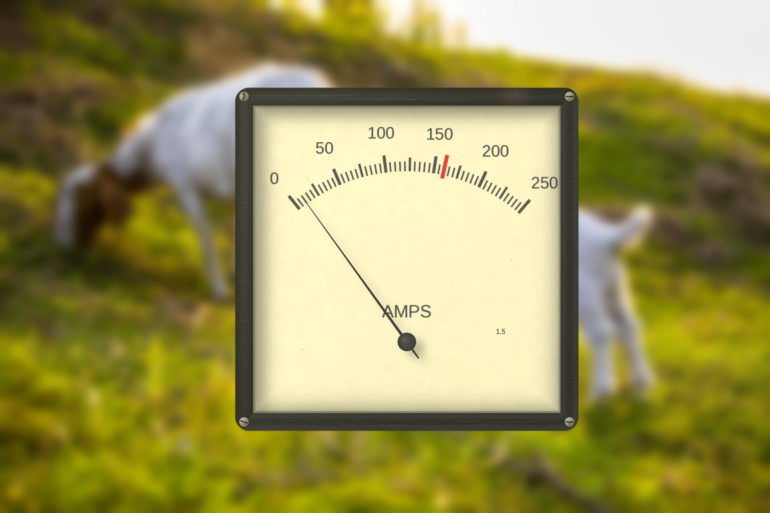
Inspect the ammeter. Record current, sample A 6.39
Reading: A 10
